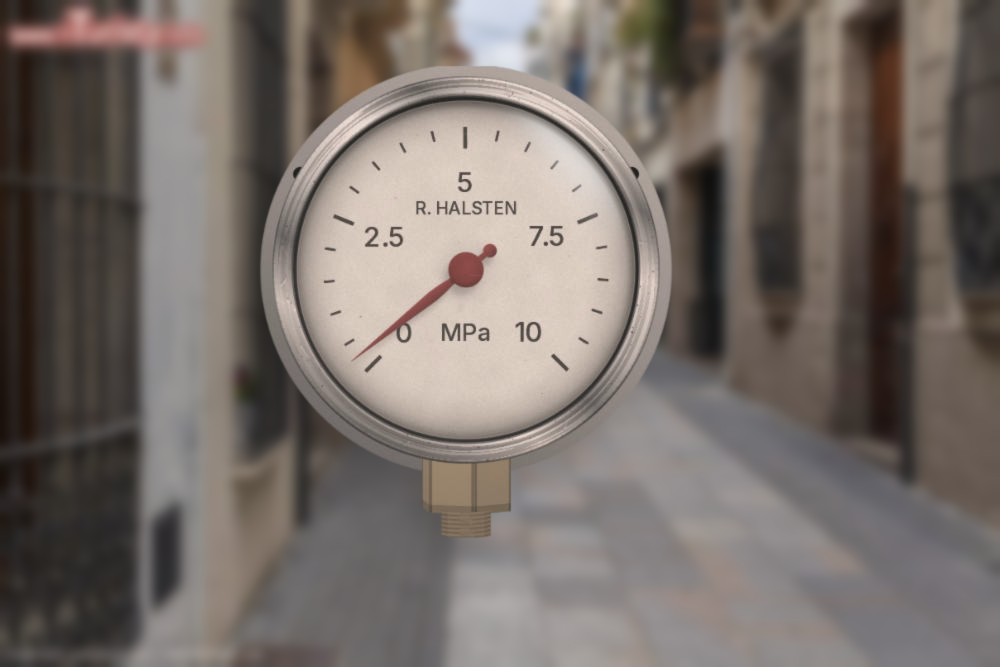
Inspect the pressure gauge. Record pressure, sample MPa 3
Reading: MPa 0.25
